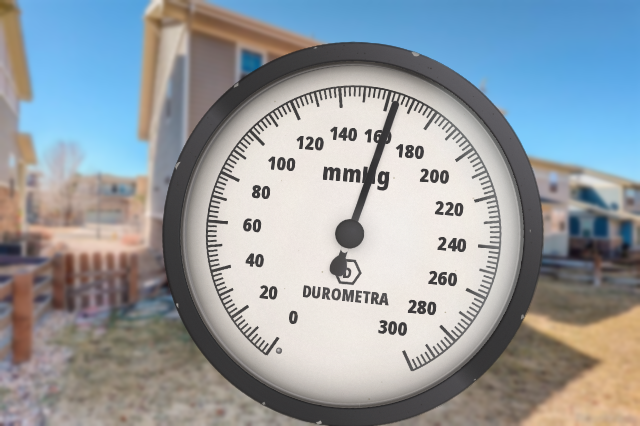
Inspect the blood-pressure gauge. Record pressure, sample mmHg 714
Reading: mmHg 164
